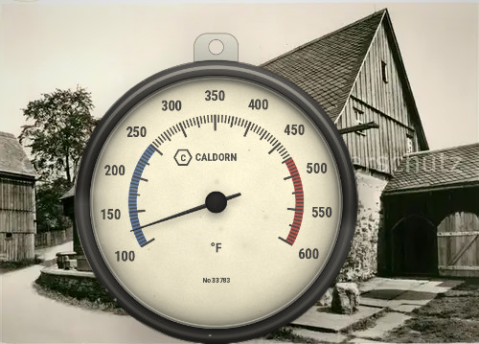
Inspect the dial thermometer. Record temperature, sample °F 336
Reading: °F 125
